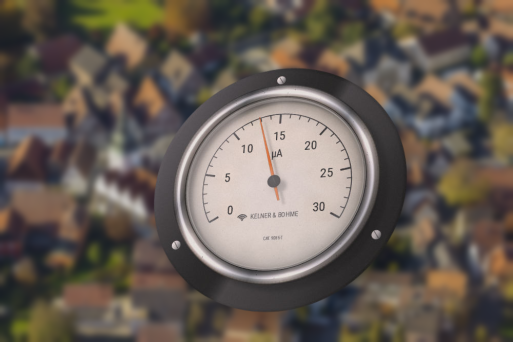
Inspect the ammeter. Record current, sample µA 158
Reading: µA 13
